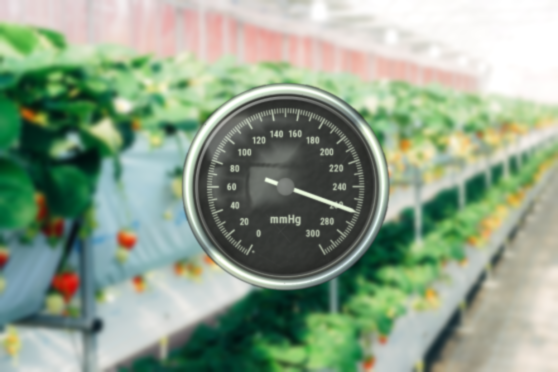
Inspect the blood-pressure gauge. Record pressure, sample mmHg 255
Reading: mmHg 260
